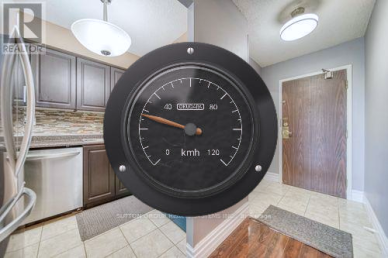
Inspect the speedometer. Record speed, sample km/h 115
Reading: km/h 27.5
